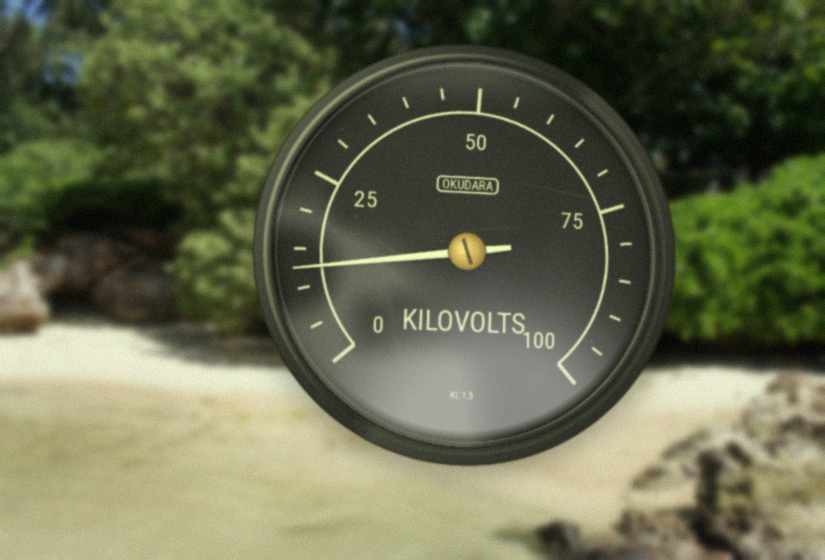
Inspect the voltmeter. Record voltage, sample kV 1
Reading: kV 12.5
